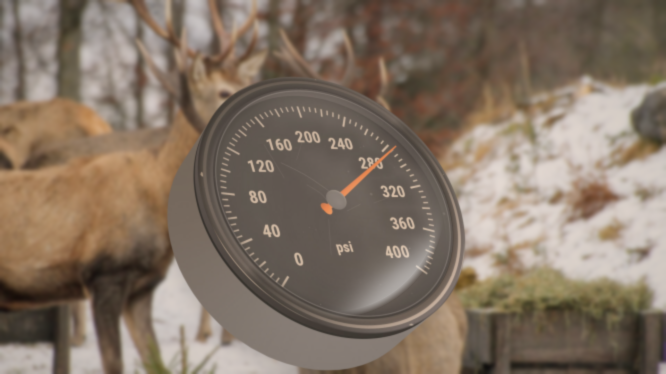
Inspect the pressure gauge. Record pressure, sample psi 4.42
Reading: psi 285
